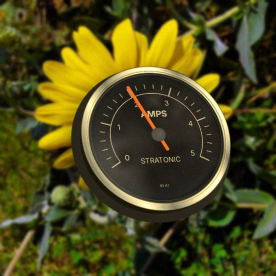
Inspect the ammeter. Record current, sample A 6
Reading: A 2
